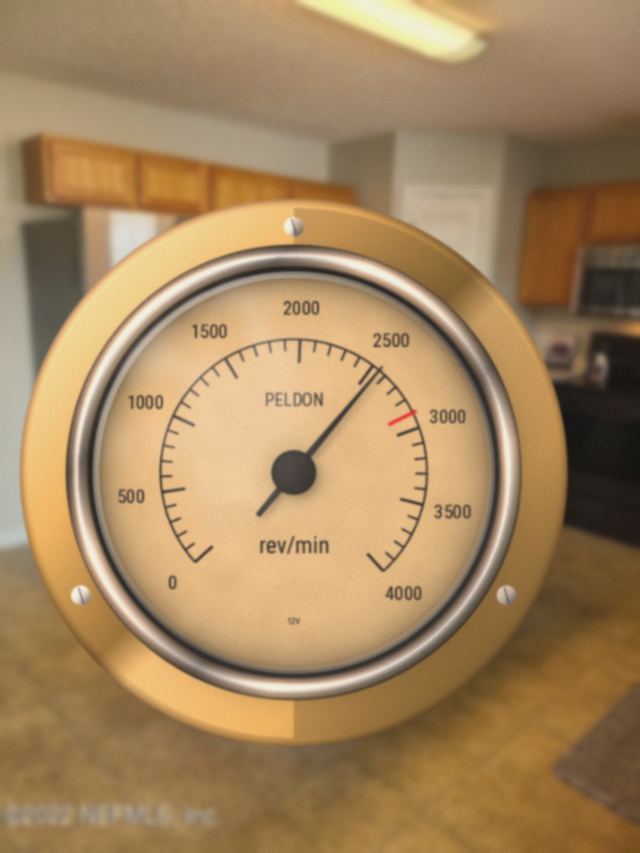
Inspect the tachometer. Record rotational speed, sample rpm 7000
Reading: rpm 2550
